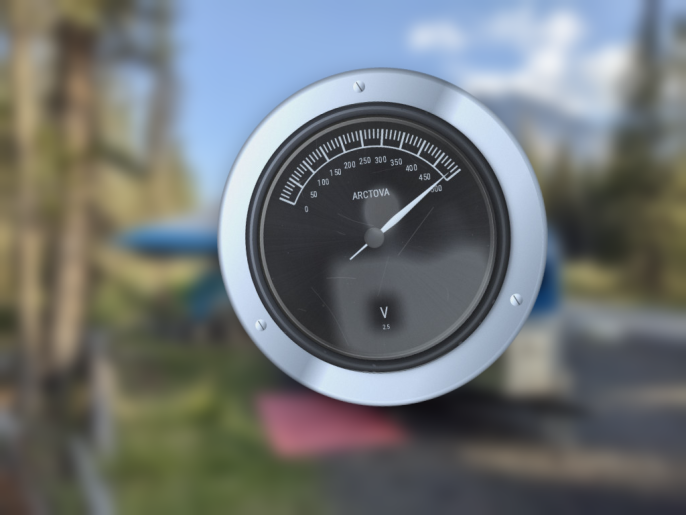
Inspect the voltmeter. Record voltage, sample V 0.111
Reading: V 490
